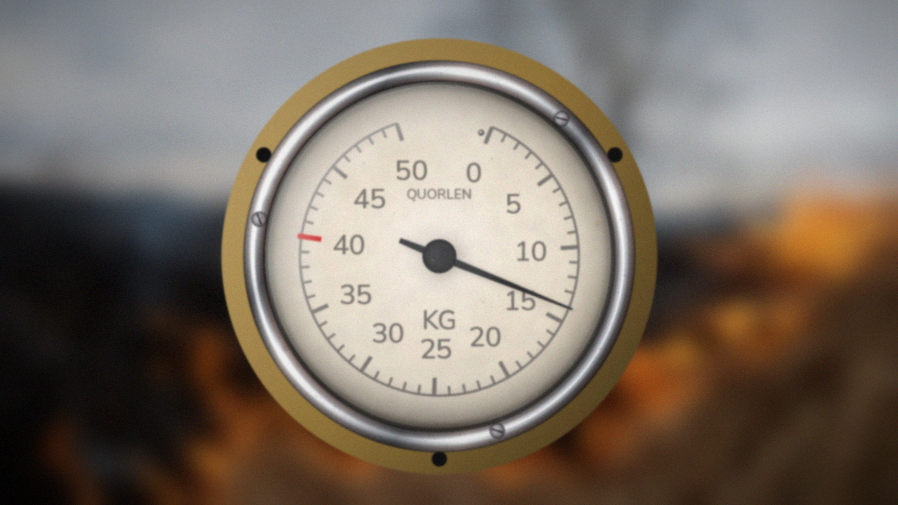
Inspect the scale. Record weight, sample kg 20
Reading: kg 14
